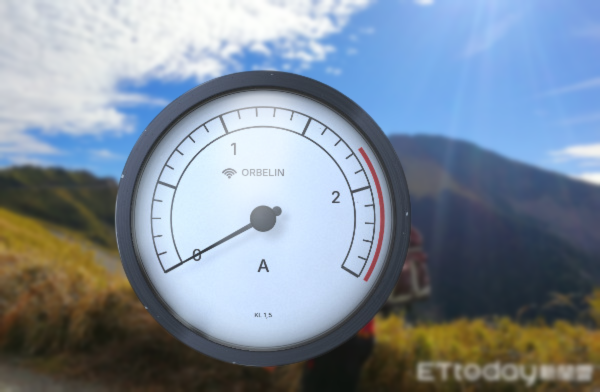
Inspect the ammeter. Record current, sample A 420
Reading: A 0
